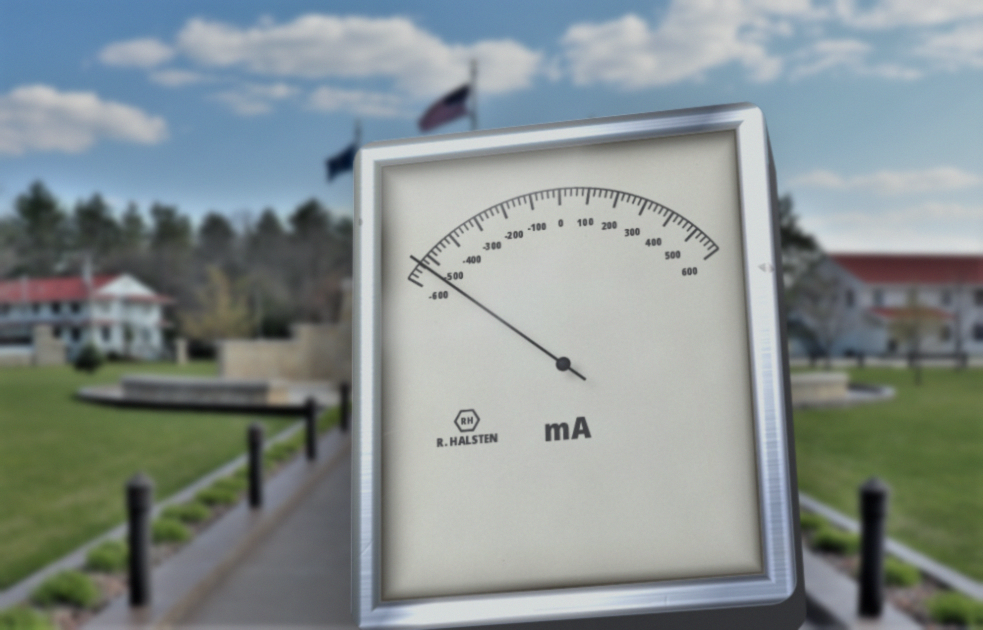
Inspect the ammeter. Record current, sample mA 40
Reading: mA -540
